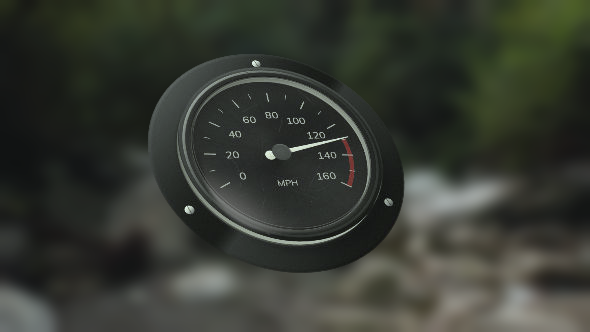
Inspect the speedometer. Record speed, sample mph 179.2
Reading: mph 130
